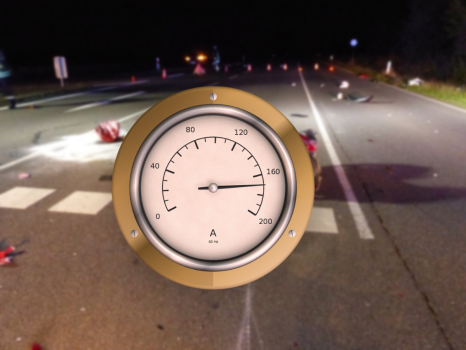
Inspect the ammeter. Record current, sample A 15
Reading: A 170
